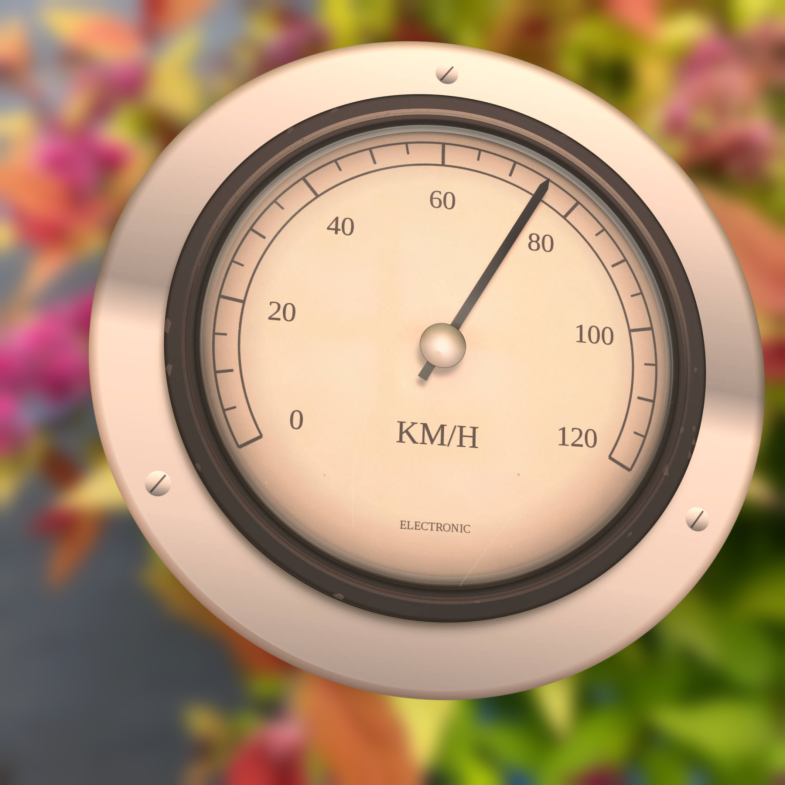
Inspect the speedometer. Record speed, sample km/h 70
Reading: km/h 75
